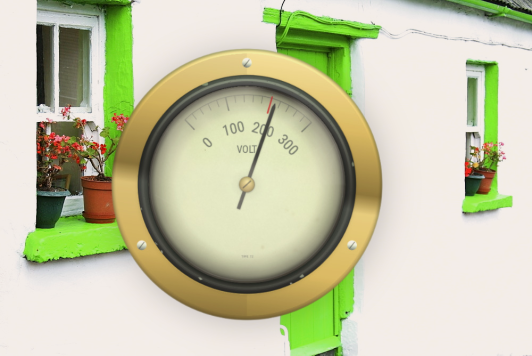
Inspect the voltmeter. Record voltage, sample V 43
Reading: V 210
